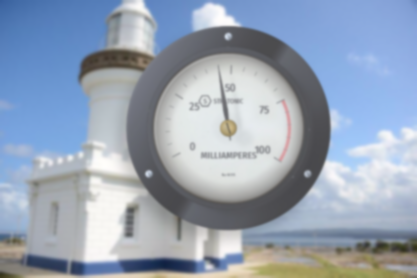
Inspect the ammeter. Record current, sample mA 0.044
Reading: mA 45
